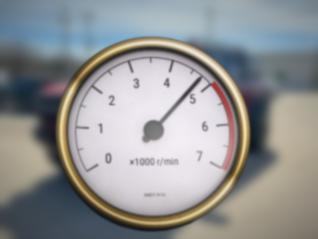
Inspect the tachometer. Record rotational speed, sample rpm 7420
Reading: rpm 4750
